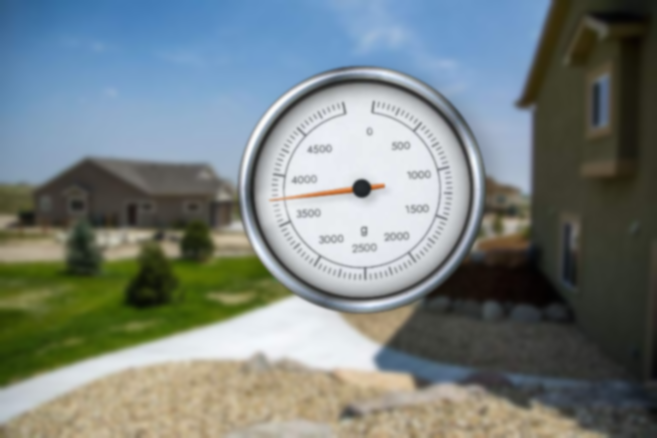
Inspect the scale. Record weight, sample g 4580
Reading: g 3750
